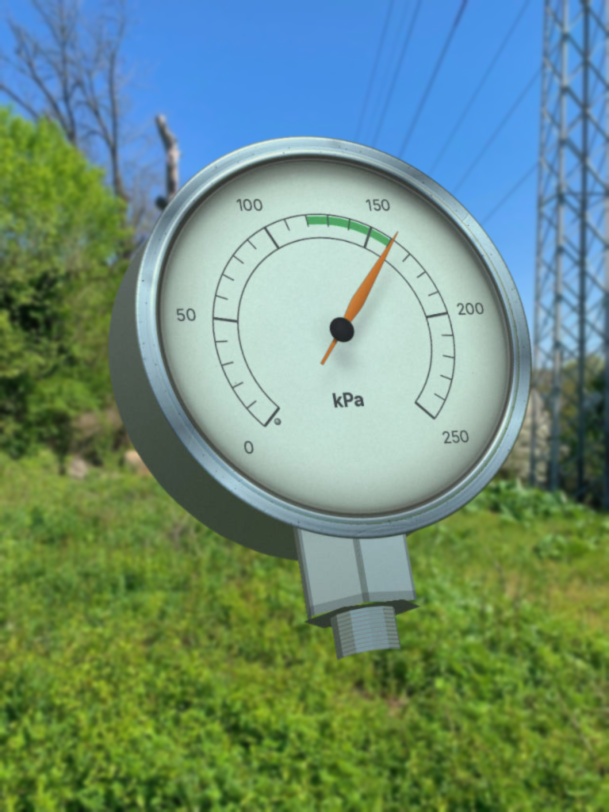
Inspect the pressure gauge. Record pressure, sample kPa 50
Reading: kPa 160
